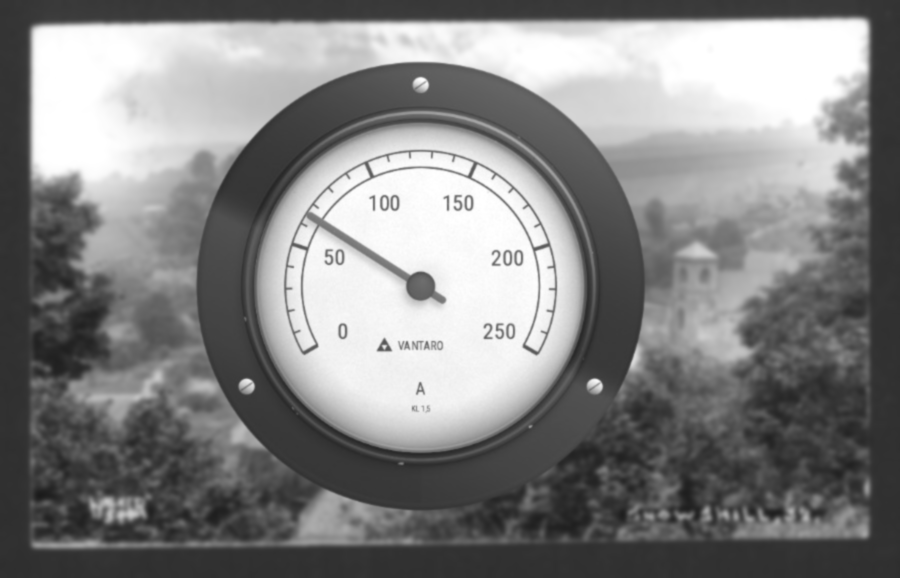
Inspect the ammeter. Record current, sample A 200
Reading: A 65
